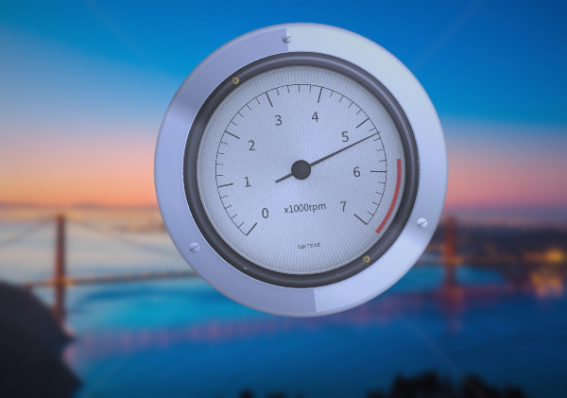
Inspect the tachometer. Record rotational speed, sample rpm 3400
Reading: rpm 5300
